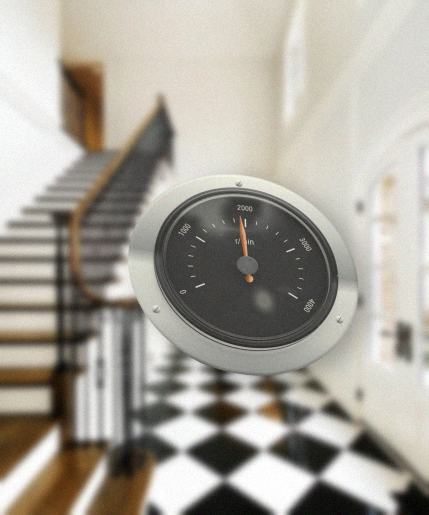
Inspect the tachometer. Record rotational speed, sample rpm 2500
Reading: rpm 1900
